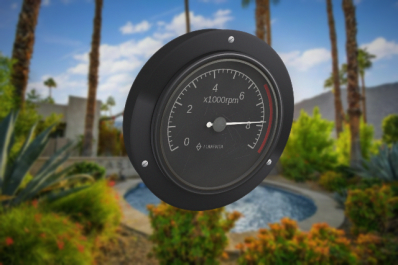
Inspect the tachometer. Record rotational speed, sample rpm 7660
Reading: rpm 7800
